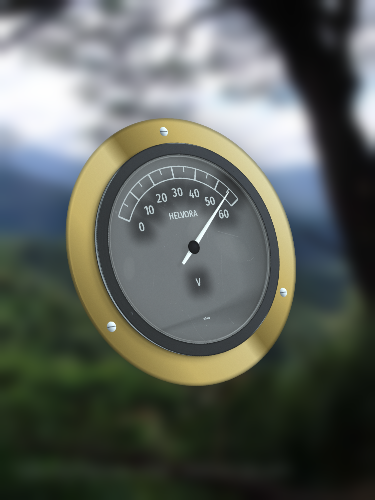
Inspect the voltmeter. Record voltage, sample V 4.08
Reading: V 55
